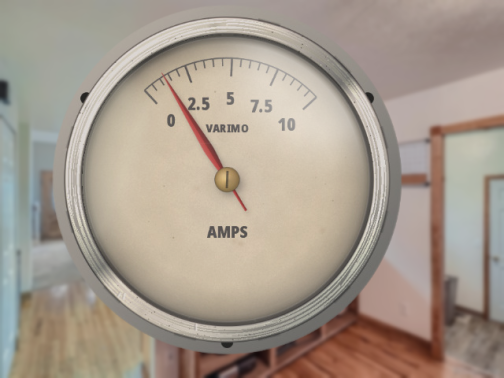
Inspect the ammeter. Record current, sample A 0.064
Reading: A 1.25
